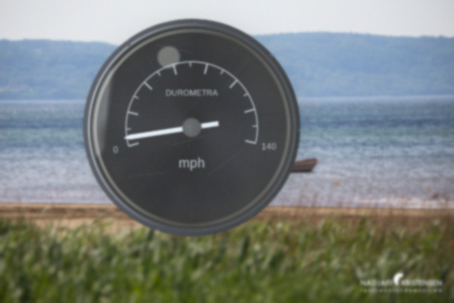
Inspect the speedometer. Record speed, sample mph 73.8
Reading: mph 5
